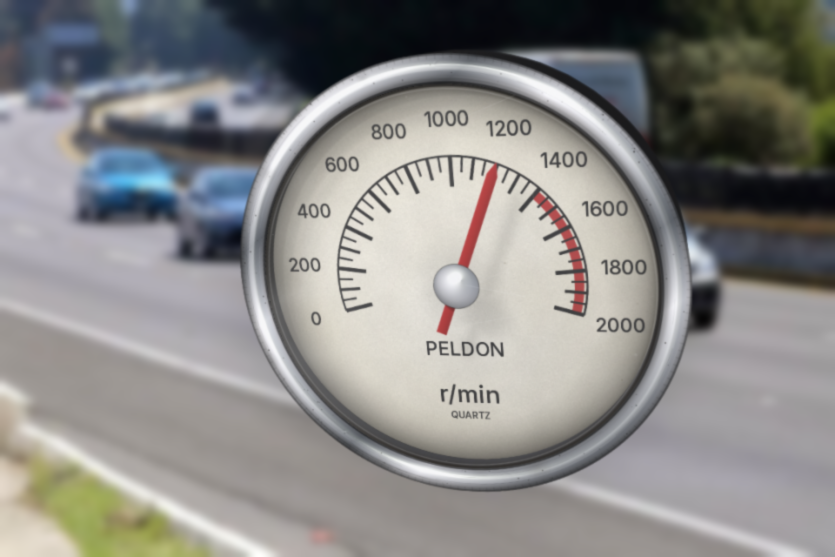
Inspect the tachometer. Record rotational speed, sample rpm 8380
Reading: rpm 1200
